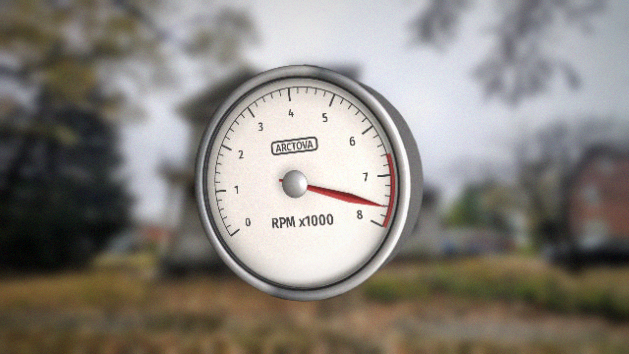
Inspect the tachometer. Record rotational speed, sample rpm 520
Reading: rpm 7600
